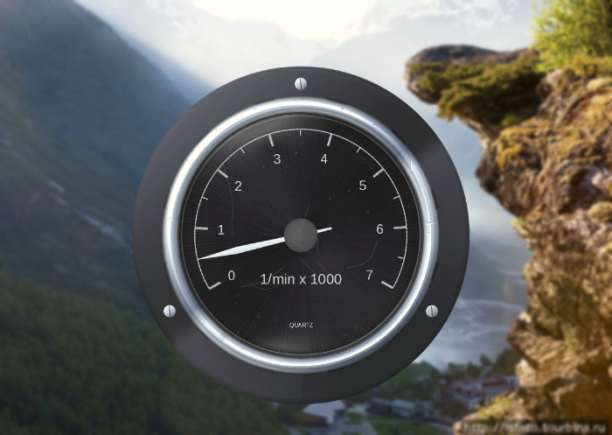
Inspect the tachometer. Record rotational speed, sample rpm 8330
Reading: rpm 500
